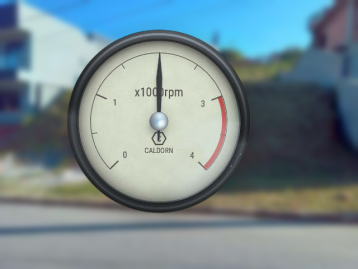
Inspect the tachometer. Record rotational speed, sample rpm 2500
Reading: rpm 2000
